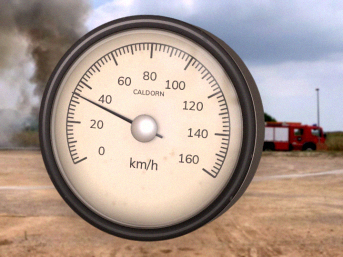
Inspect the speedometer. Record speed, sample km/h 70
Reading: km/h 34
